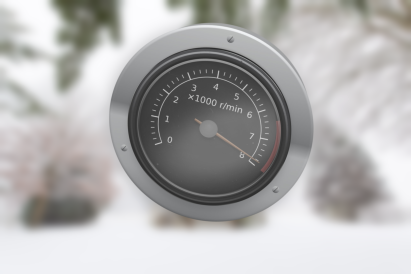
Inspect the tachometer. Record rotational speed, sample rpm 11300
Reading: rpm 7800
